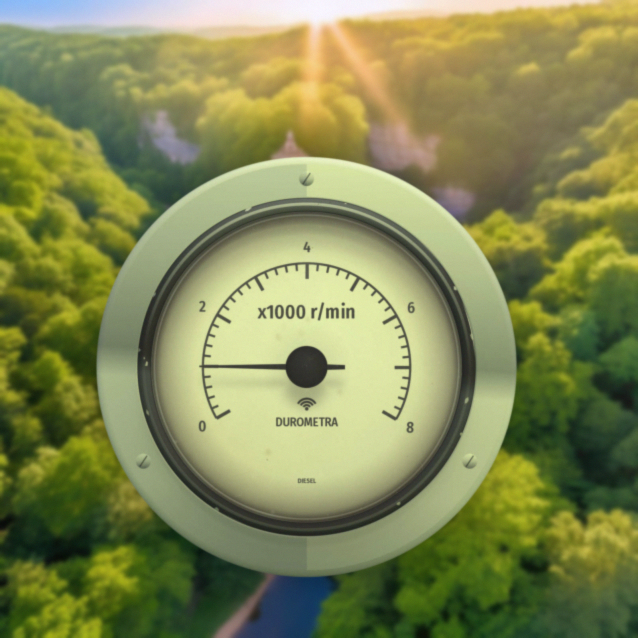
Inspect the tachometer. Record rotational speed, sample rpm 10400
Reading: rpm 1000
